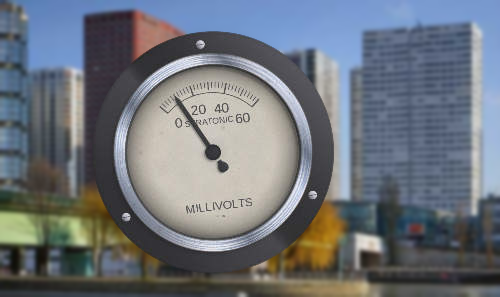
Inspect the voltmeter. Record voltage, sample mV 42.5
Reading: mV 10
